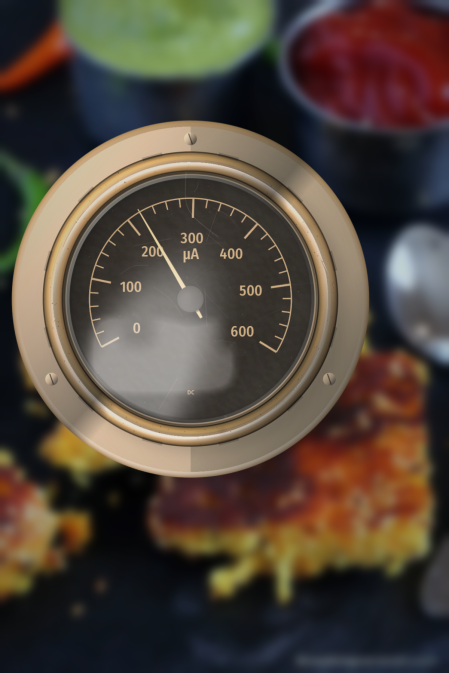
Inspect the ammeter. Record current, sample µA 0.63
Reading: µA 220
